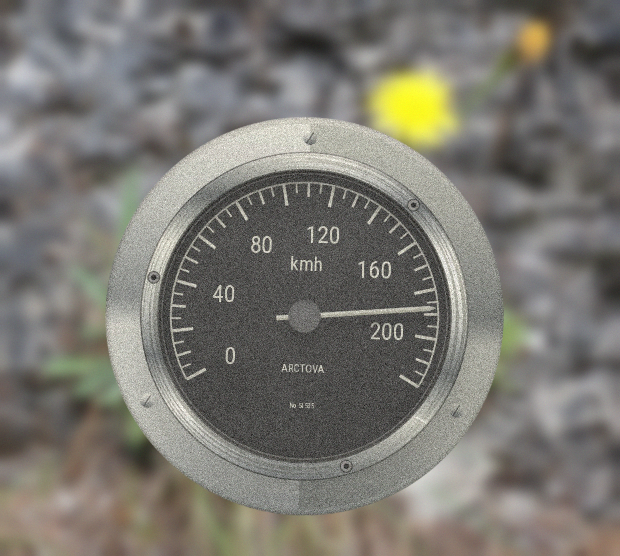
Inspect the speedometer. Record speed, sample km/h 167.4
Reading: km/h 187.5
